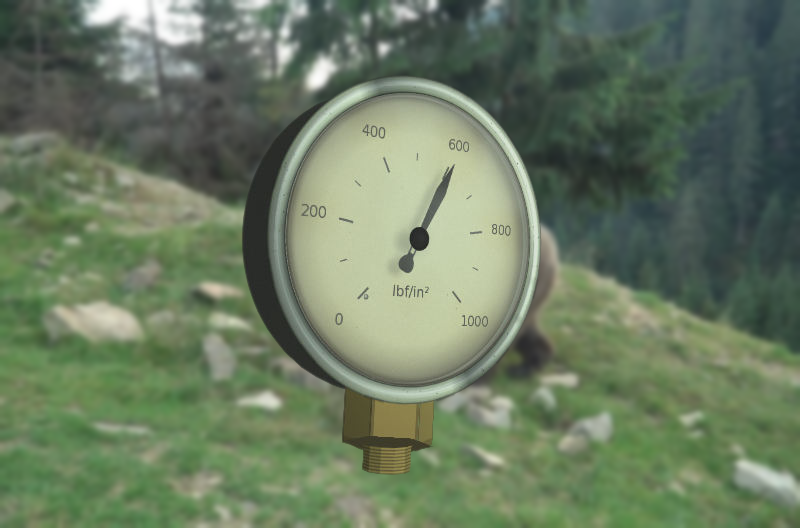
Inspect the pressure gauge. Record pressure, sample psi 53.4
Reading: psi 600
